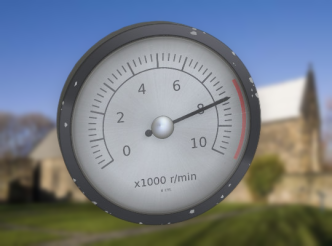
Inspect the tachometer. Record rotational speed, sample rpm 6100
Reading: rpm 8000
